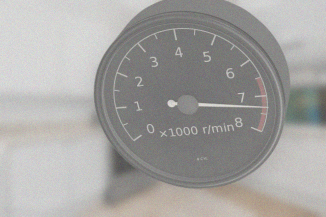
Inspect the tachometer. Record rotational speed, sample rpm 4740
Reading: rpm 7250
